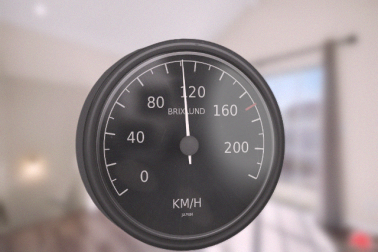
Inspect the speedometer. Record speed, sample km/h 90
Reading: km/h 110
